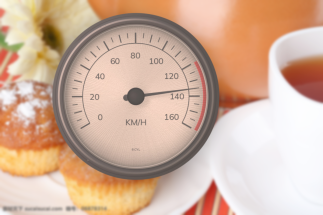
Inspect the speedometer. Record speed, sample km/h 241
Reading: km/h 135
